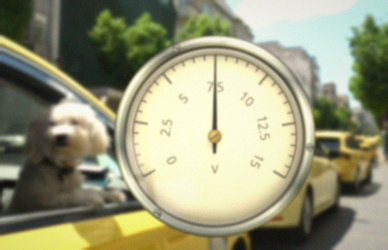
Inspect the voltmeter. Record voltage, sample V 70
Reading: V 7.5
